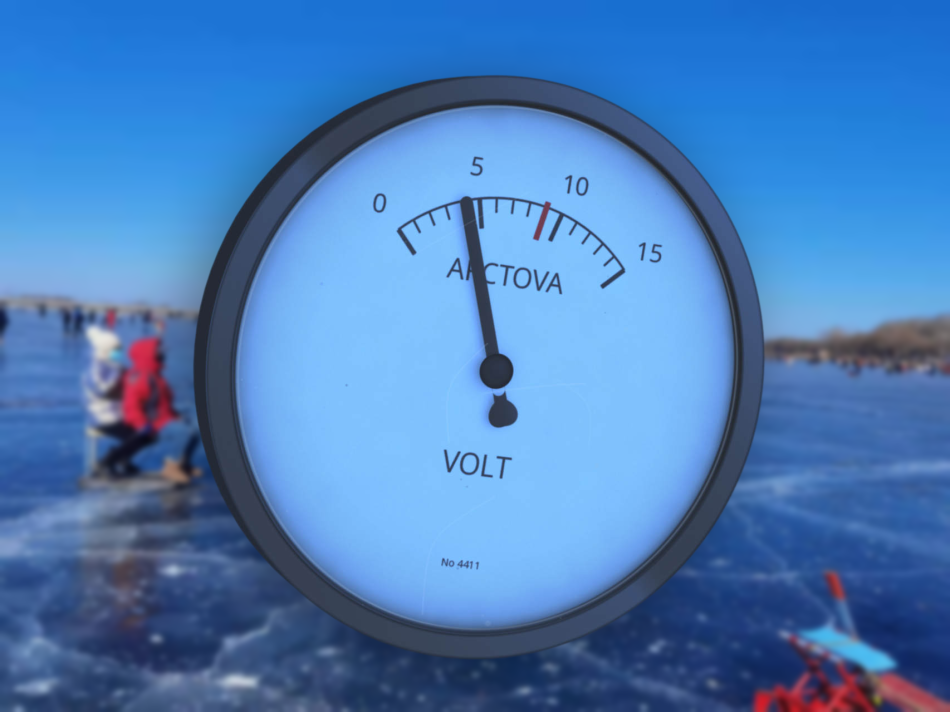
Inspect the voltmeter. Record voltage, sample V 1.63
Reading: V 4
